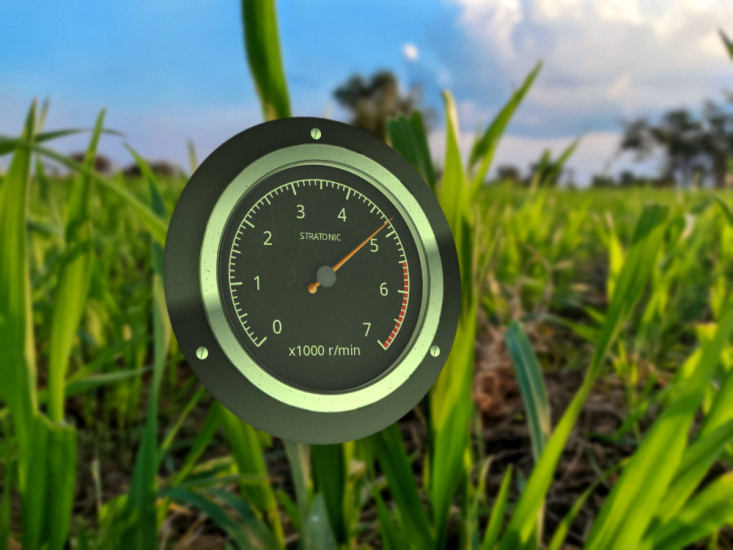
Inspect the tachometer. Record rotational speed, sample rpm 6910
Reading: rpm 4800
